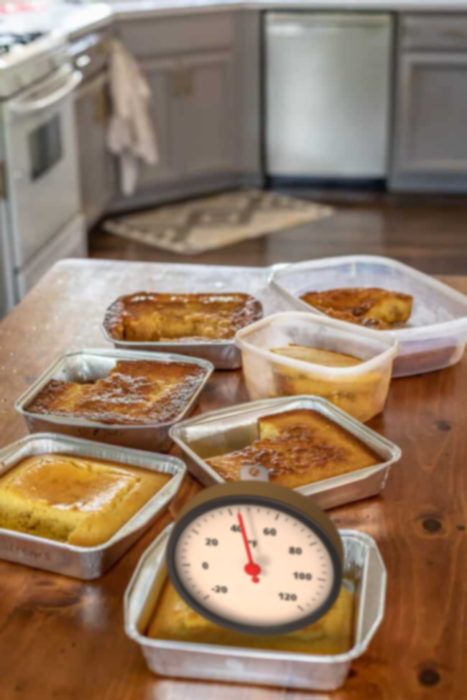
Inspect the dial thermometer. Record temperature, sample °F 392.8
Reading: °F 44
